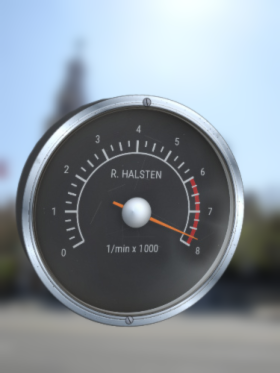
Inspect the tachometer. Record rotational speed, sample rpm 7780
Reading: rpm 7750
